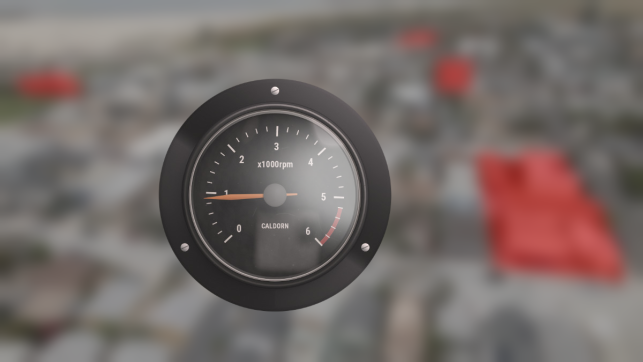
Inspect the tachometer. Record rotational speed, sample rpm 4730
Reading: rpm 900
